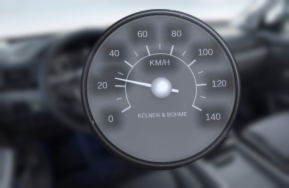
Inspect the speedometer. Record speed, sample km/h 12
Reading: km/h 25
